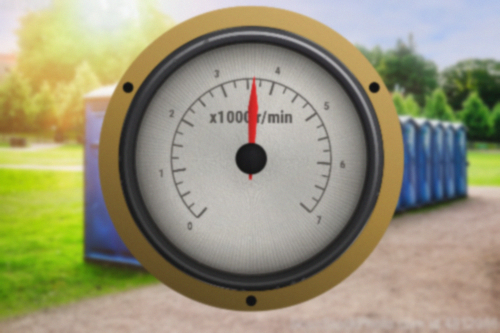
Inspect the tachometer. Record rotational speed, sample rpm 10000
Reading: rpm 3625
